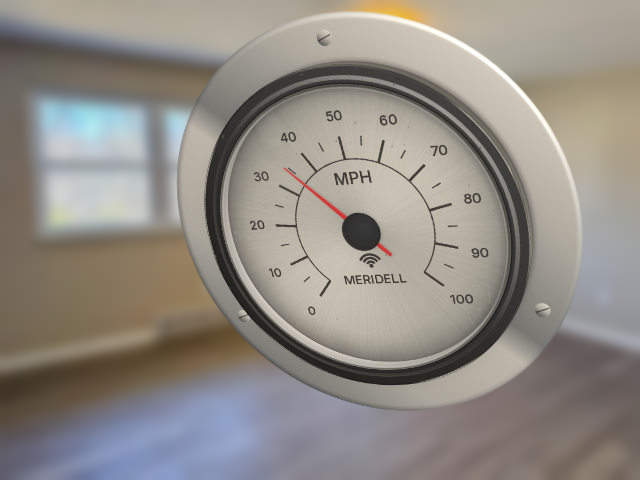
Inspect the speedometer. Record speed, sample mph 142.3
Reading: mph 35
